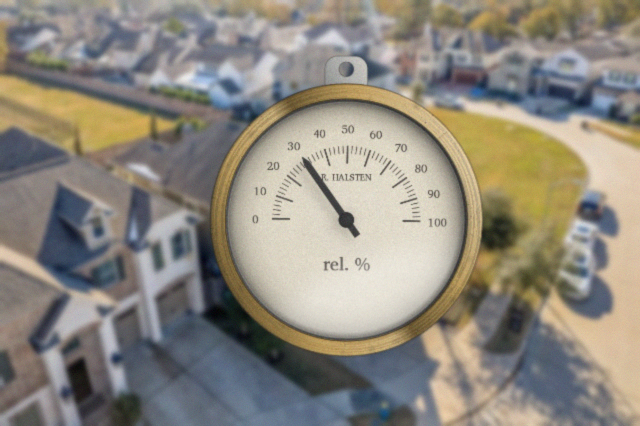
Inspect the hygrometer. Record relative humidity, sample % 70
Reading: % 30
